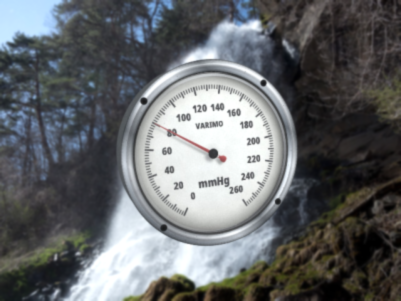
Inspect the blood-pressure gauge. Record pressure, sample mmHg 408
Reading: mmHg 80
